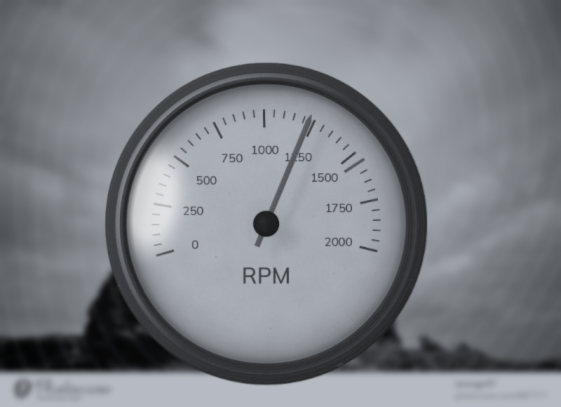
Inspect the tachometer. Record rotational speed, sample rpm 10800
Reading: rpm 1225
